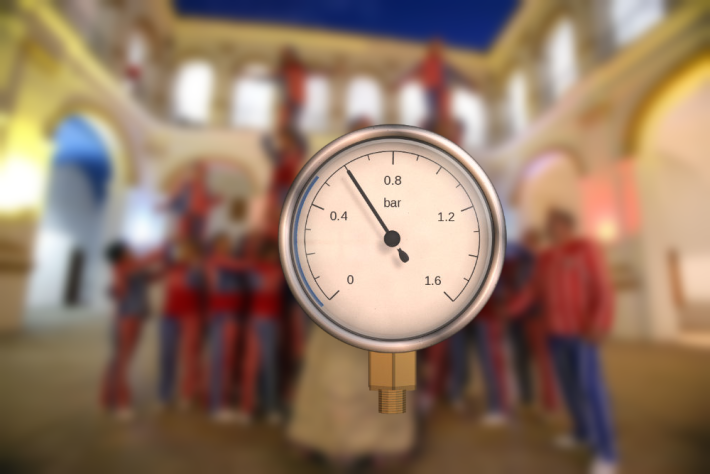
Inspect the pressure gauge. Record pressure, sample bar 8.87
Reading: bar 0.6
